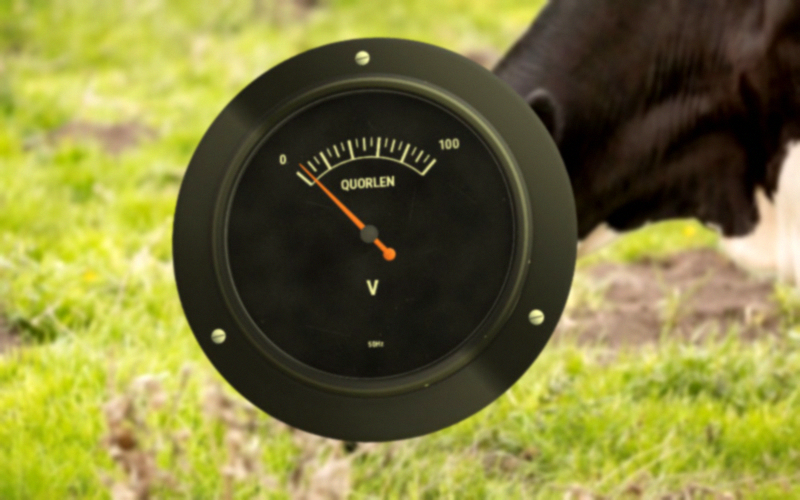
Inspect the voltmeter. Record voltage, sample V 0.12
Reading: V 5
